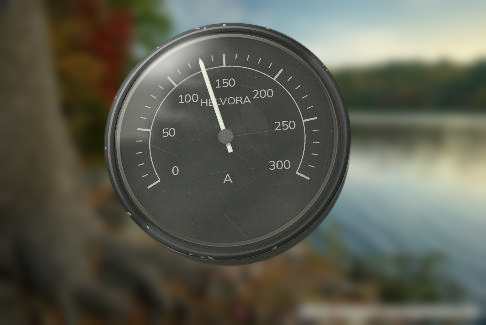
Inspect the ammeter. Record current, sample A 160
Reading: A 130
